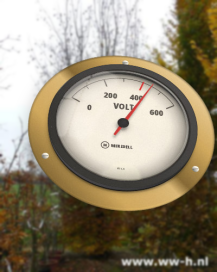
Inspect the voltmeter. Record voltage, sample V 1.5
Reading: V 450
